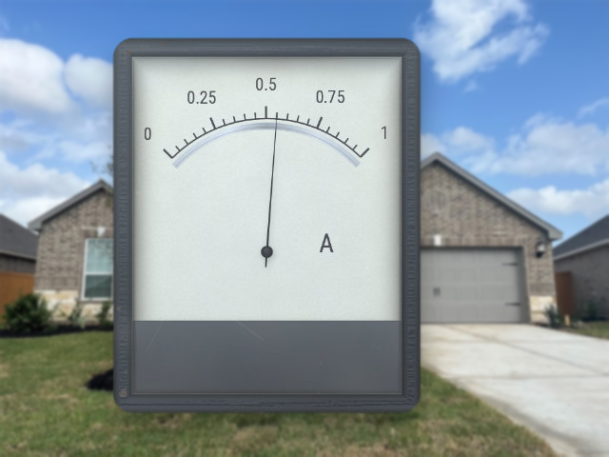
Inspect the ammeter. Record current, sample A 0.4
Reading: A 0.55
